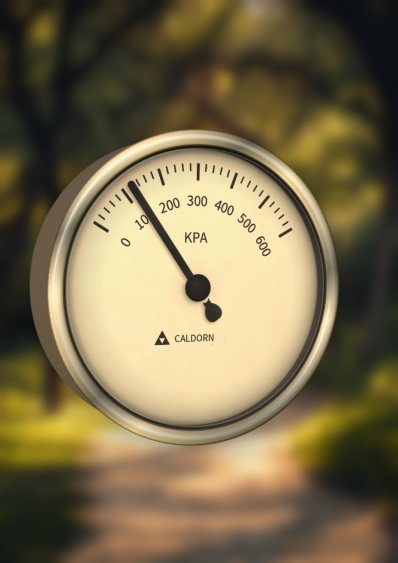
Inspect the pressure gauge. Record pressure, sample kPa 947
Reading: kPa 120
